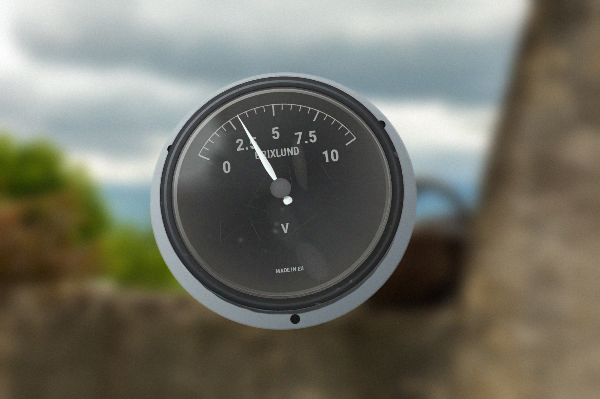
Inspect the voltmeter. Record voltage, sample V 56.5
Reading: V 3
